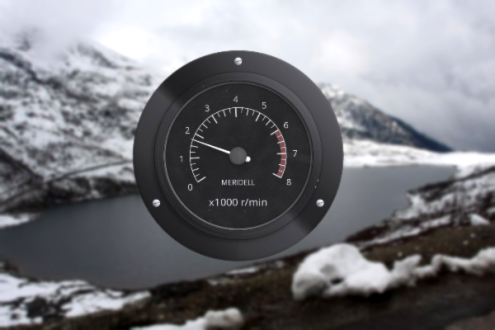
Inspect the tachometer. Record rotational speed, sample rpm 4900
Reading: rpm 1750
